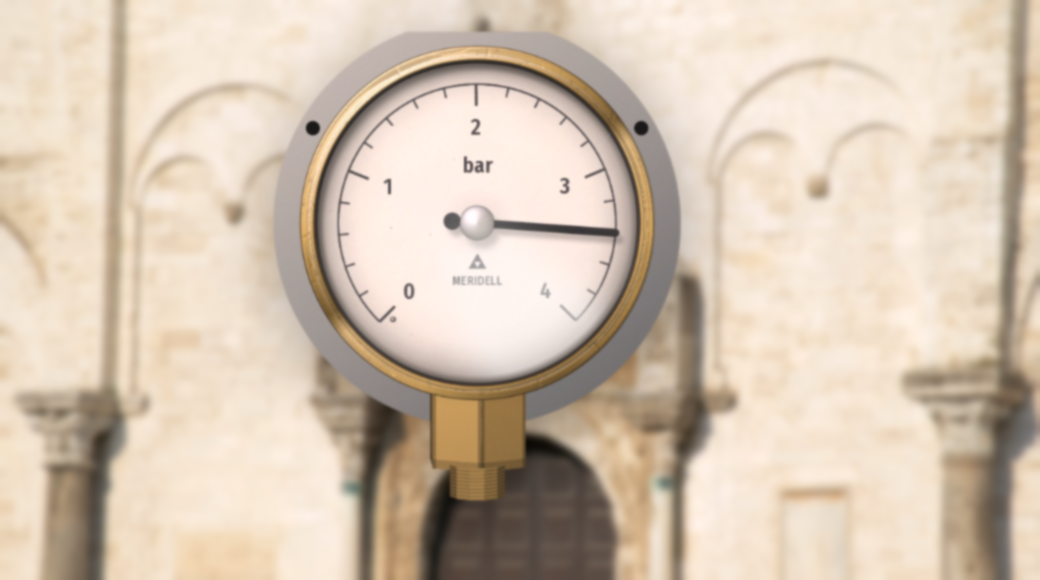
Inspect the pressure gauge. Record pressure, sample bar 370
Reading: bar 3.4
